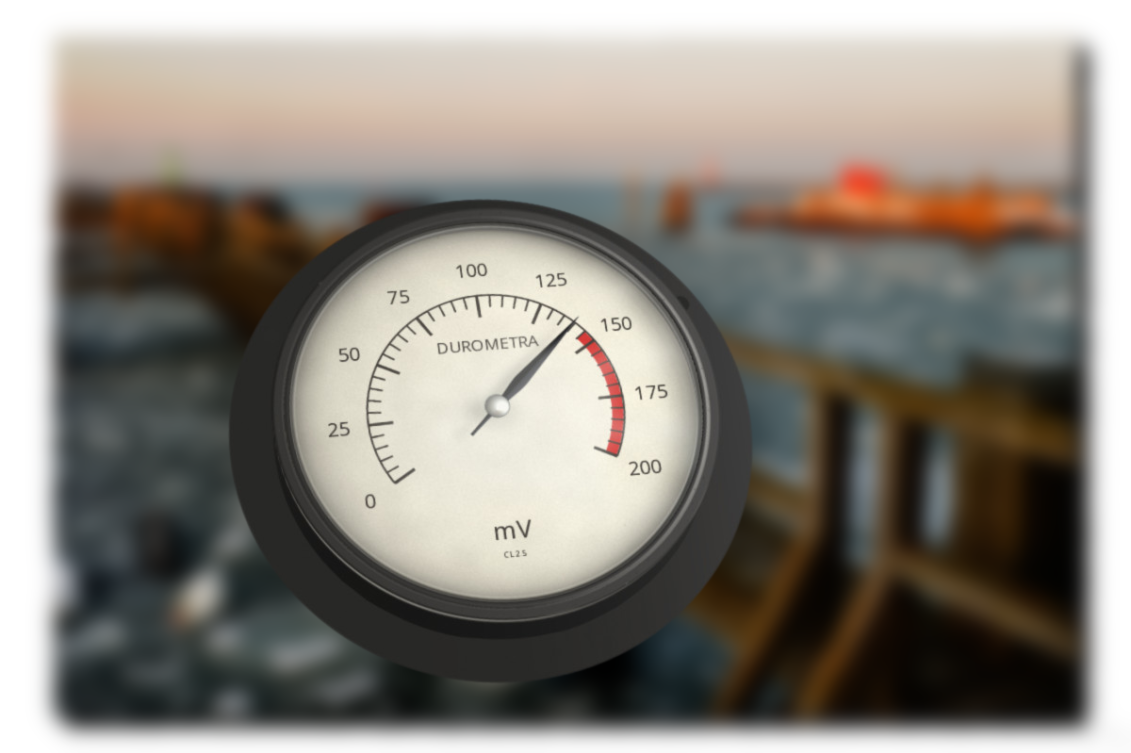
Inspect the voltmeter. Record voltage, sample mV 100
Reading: mV 140
